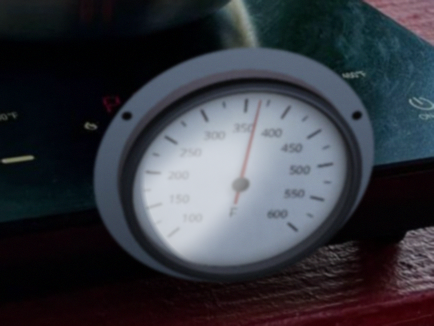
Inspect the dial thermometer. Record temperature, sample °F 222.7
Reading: °F 362.5
